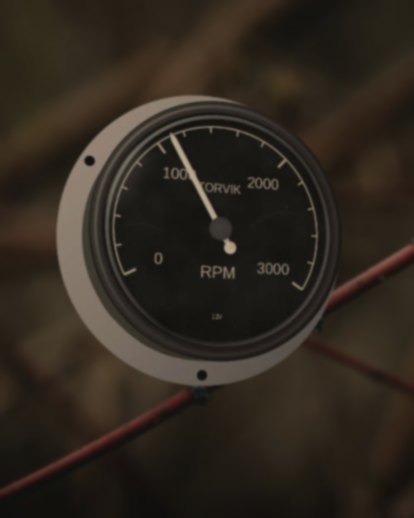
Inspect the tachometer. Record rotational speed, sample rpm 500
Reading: rpm 1100
